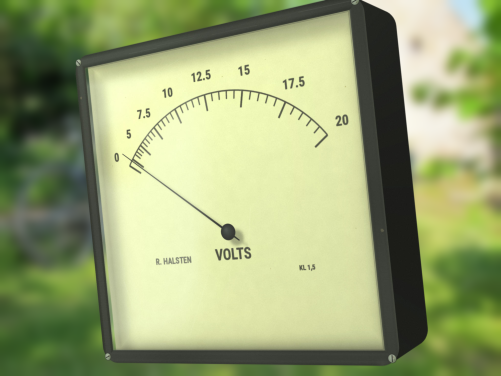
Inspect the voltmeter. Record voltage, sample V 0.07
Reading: V 2.5
